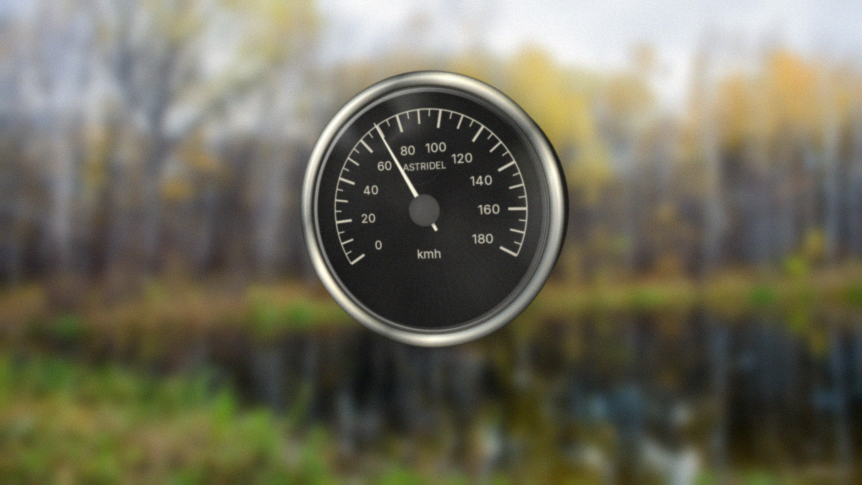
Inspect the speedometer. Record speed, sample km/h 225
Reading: km/h 70
